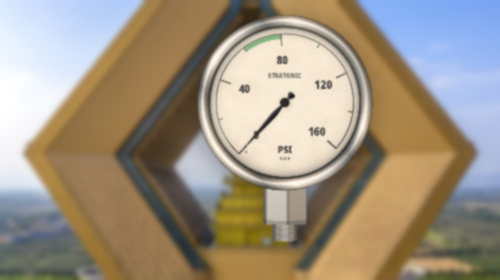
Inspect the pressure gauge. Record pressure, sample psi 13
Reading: psi 0
